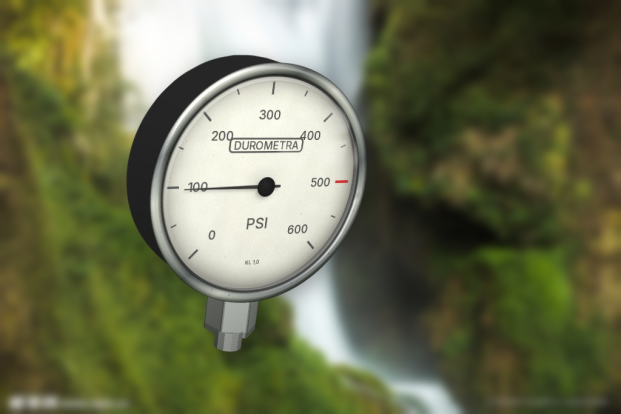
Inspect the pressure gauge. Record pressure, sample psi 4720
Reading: psi 100
